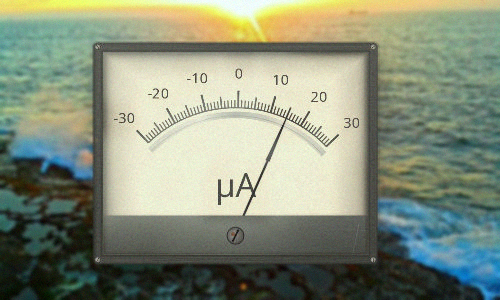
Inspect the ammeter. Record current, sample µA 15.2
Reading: µA 15
